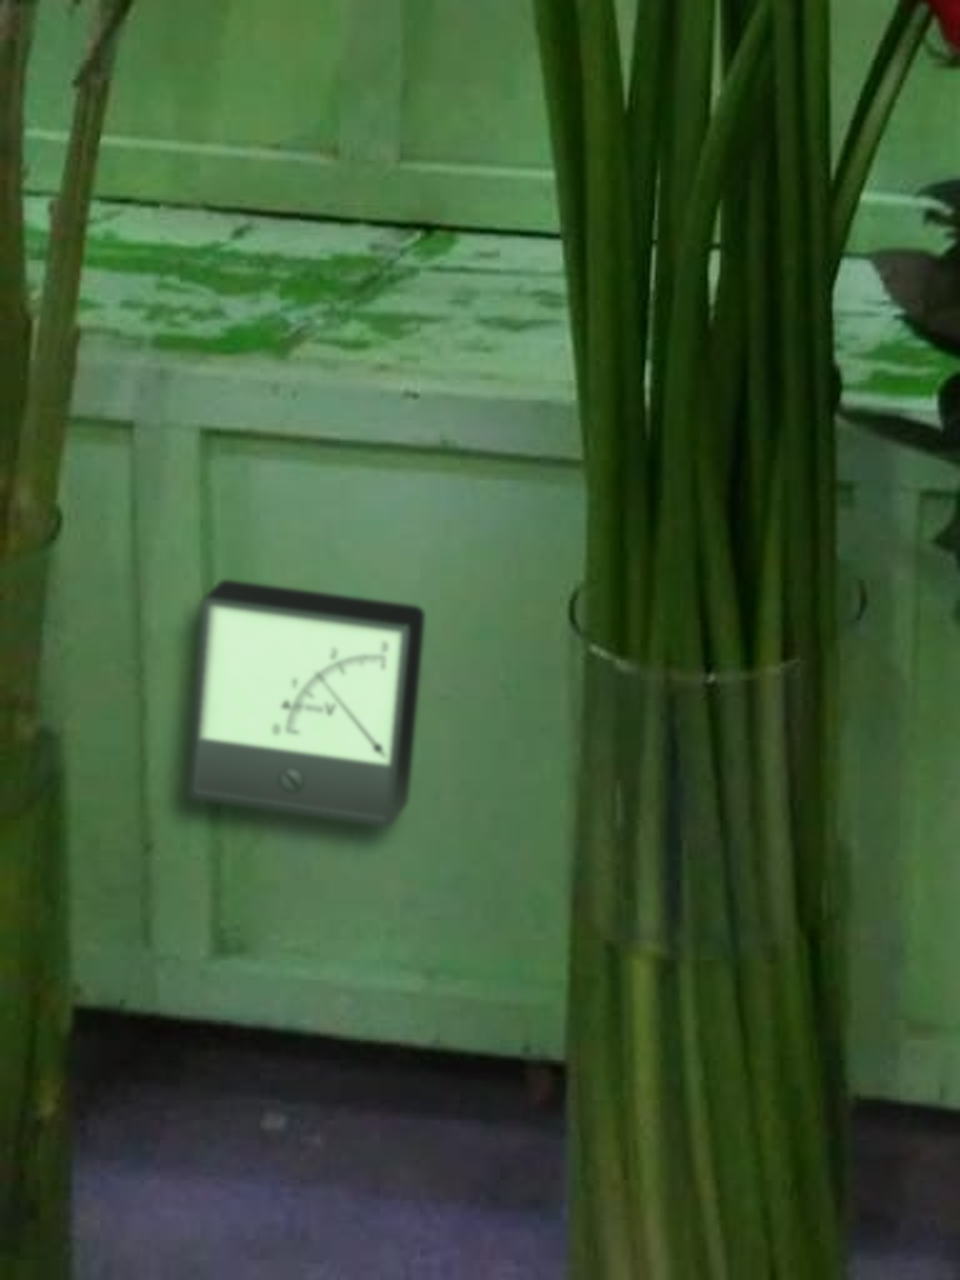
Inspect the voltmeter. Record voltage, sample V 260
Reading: V 1.5
